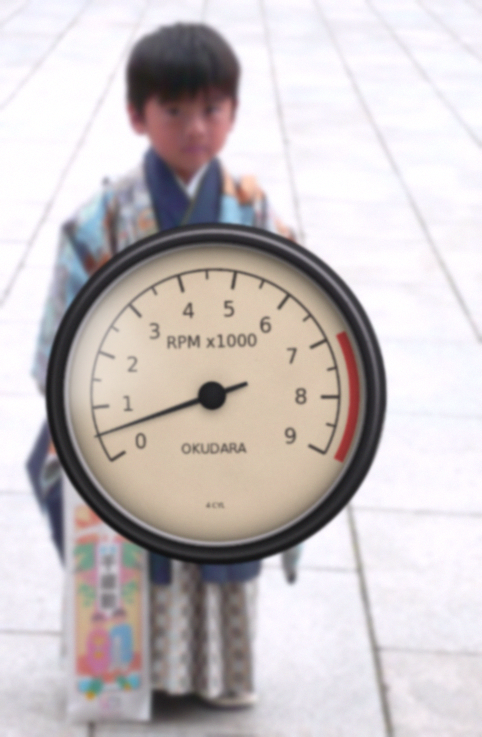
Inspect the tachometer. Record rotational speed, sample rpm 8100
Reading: rpm 500
